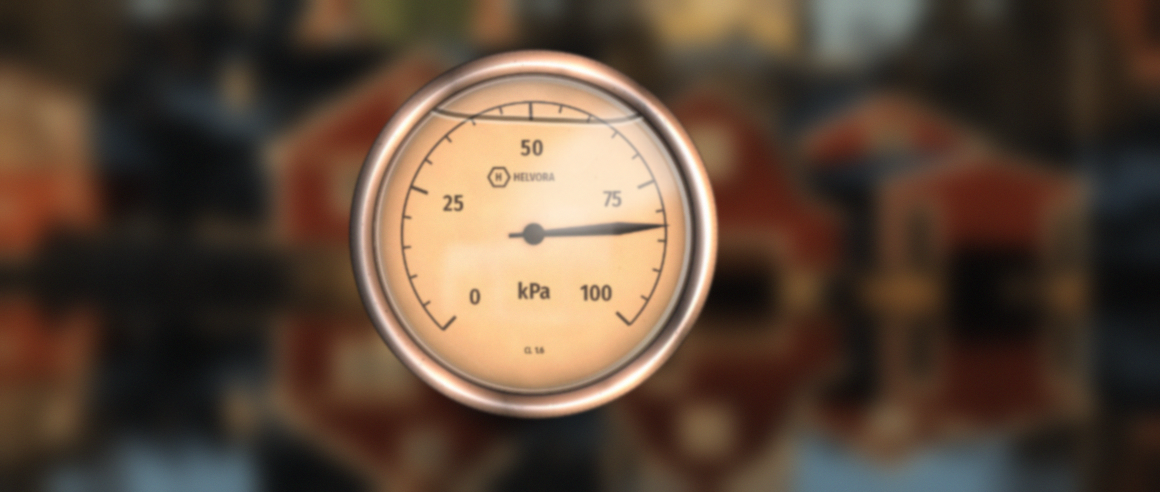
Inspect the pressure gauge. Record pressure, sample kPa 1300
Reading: kPa 82.5
